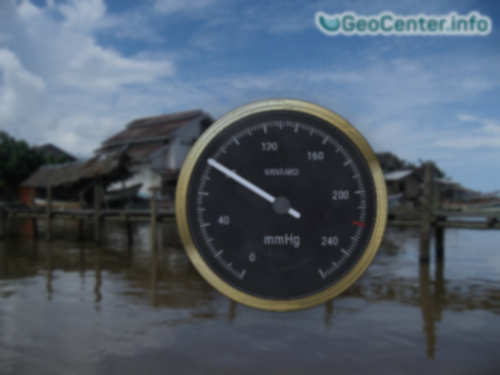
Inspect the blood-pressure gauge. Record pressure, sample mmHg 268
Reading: mmHg 80
